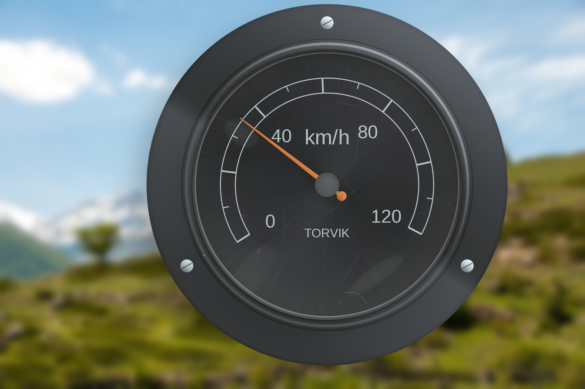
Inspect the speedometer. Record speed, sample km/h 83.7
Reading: km/h 35
